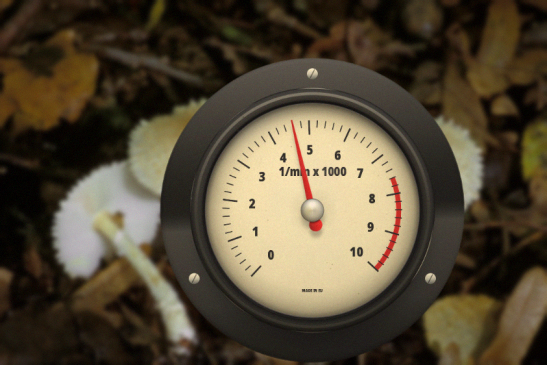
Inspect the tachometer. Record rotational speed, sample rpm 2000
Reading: rpm 4600
